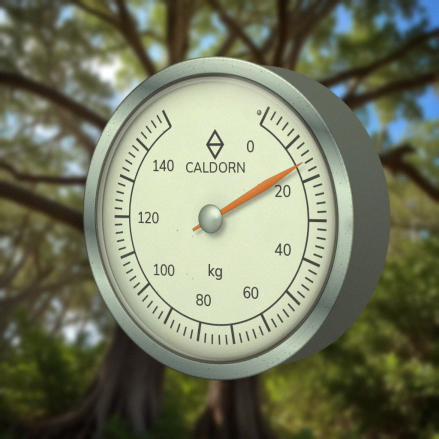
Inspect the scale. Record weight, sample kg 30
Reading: kg 16
